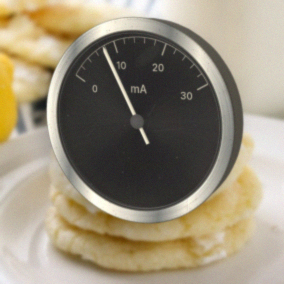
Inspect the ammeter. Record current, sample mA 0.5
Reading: mA 8
